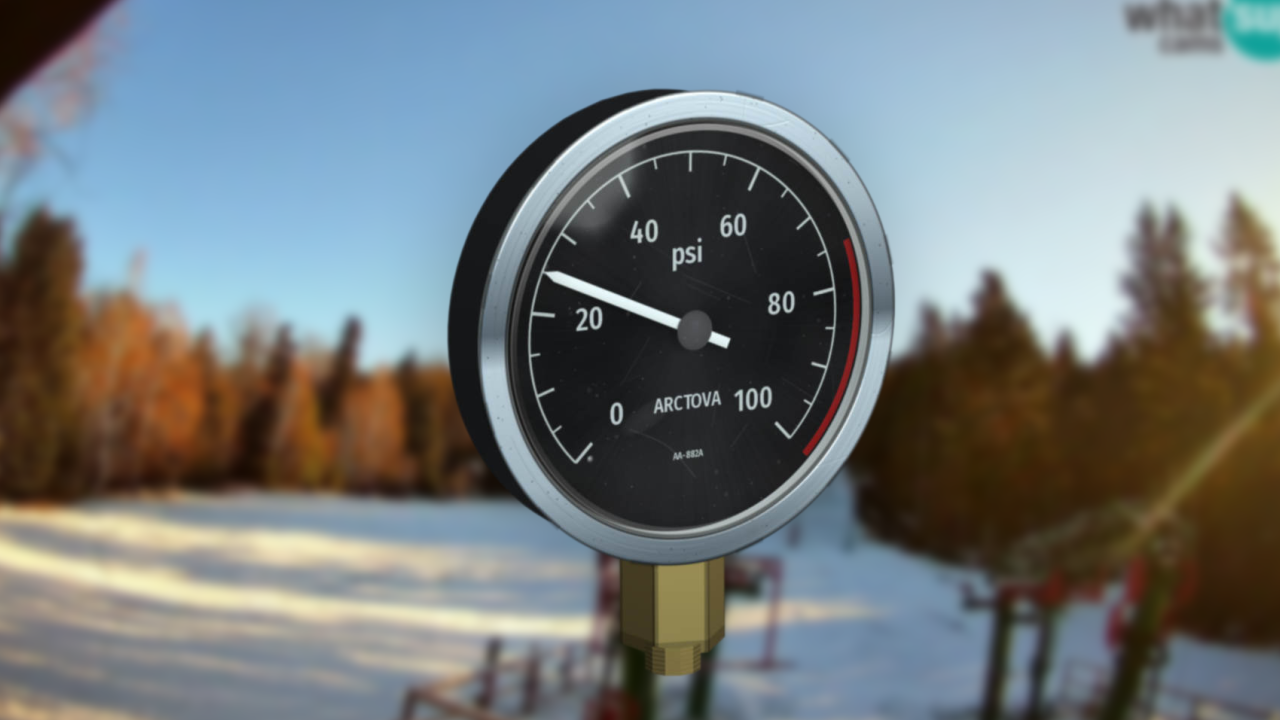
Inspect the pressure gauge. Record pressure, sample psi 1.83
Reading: psi 25
